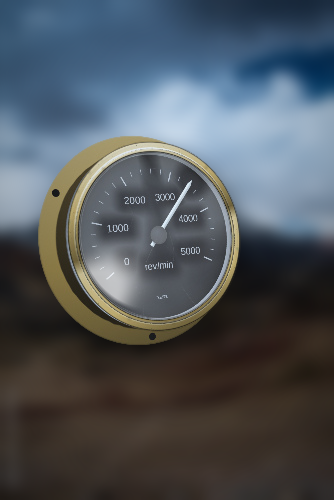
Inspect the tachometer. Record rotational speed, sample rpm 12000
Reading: rpm 3400
